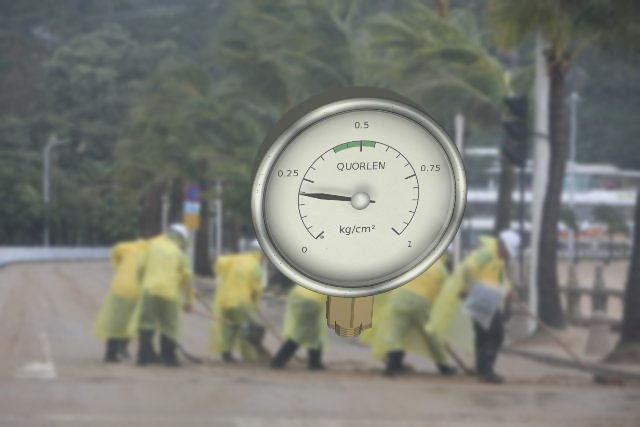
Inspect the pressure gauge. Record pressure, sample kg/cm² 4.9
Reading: kg/cm² 0.2
